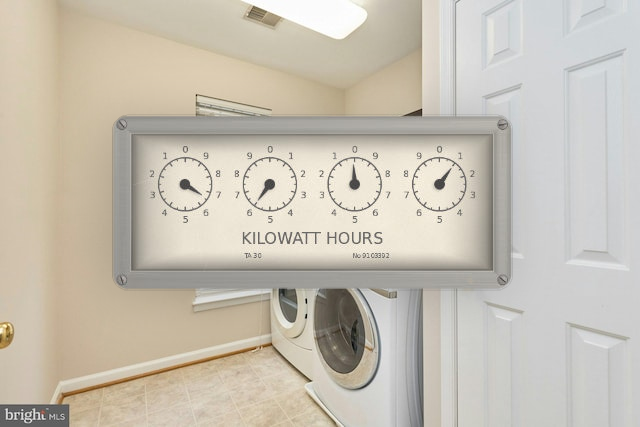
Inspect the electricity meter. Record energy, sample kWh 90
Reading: kWh 6601
